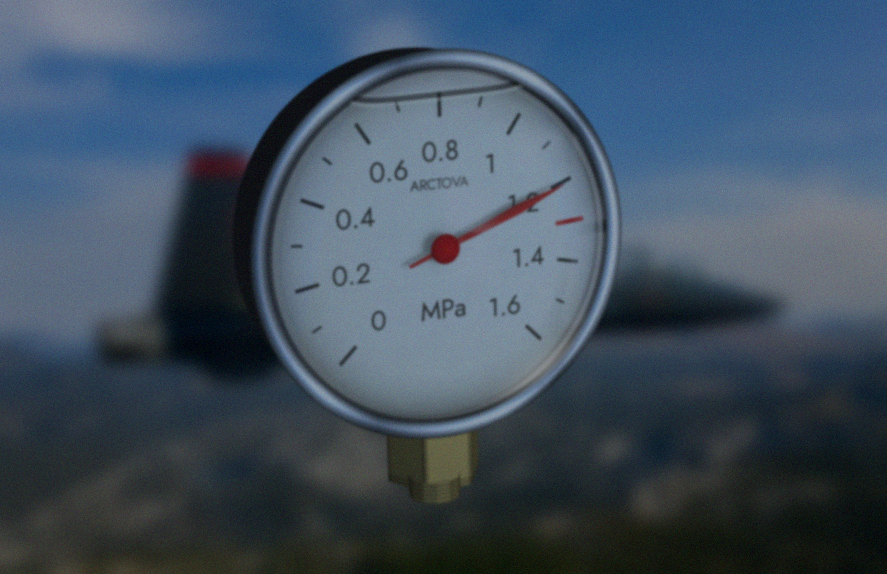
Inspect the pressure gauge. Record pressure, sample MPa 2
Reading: MPa 1.2
